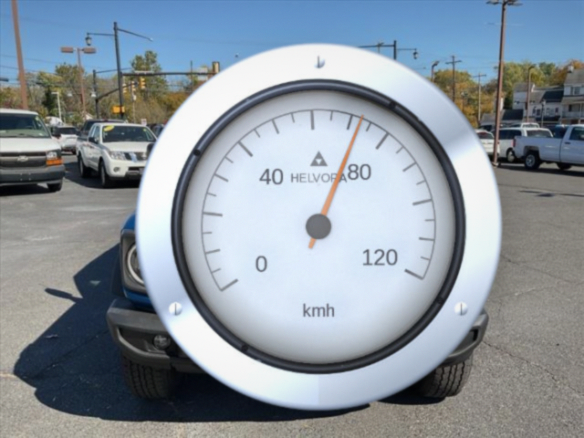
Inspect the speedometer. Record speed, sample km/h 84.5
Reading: km/h 72.5
